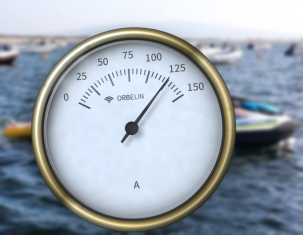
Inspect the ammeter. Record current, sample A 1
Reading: A 125
